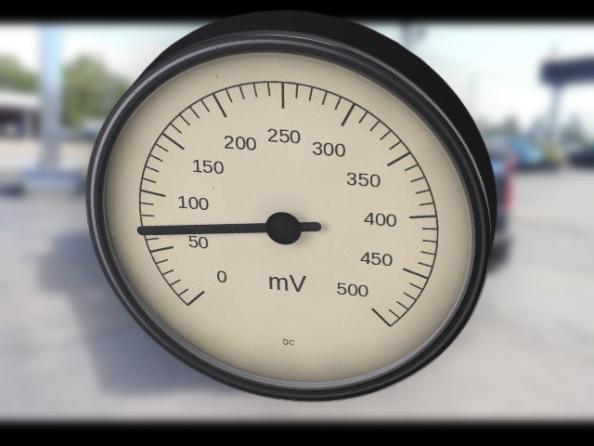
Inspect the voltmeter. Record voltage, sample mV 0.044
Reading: mV 70
